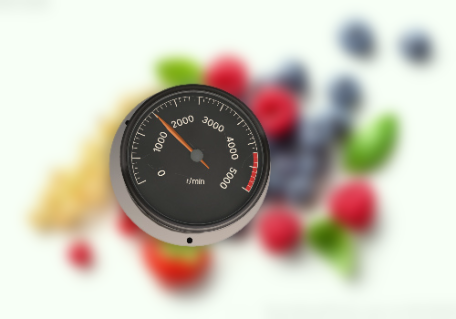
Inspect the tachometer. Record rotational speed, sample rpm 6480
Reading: rpm 1500
